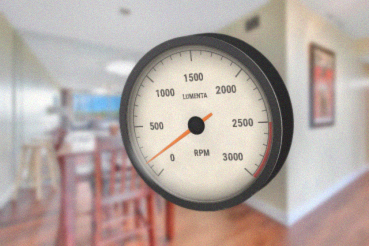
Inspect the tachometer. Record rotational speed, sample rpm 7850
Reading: rpm 150
